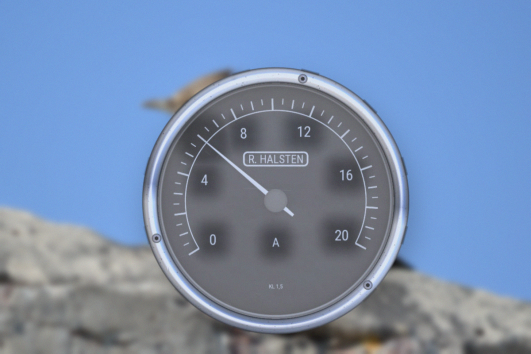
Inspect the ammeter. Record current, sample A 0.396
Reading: A 6
